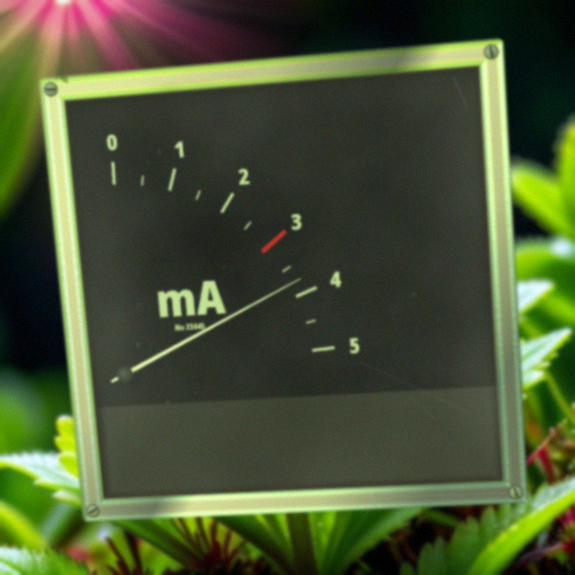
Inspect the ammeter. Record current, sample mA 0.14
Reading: mA 3.75
